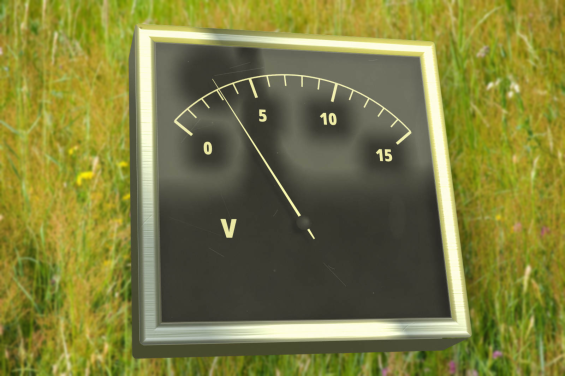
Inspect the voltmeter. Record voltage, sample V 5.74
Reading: V 3
